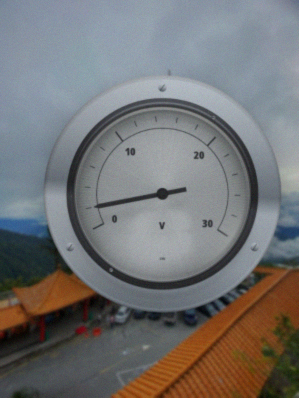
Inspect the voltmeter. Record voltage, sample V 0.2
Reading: V 2
